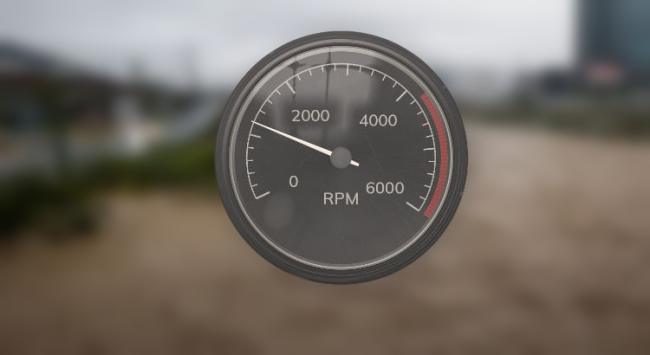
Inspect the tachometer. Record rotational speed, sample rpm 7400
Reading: rpm 1200
